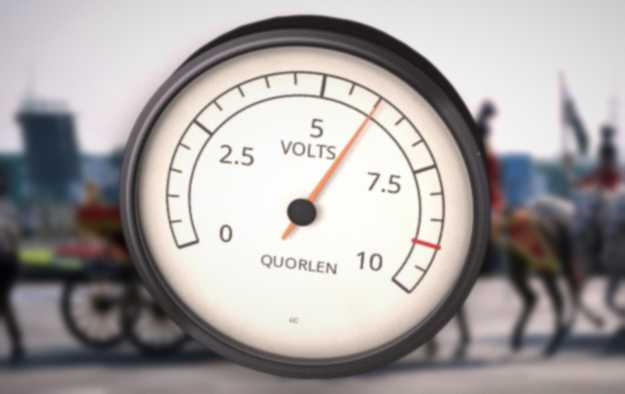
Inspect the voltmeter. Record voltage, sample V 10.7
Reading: V 6
